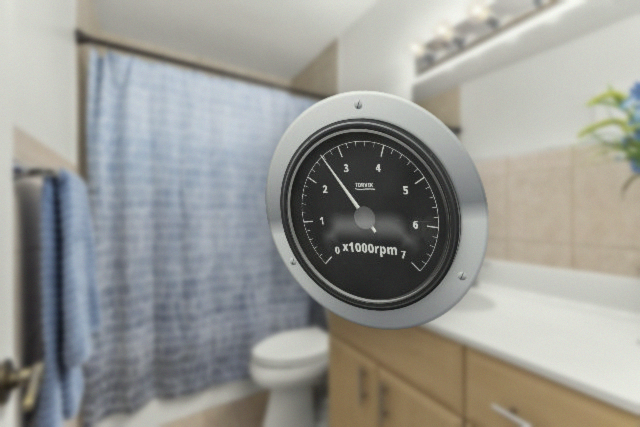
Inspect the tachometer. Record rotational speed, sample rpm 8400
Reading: rpm 2600
